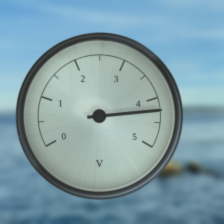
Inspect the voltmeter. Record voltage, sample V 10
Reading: V 4.25
